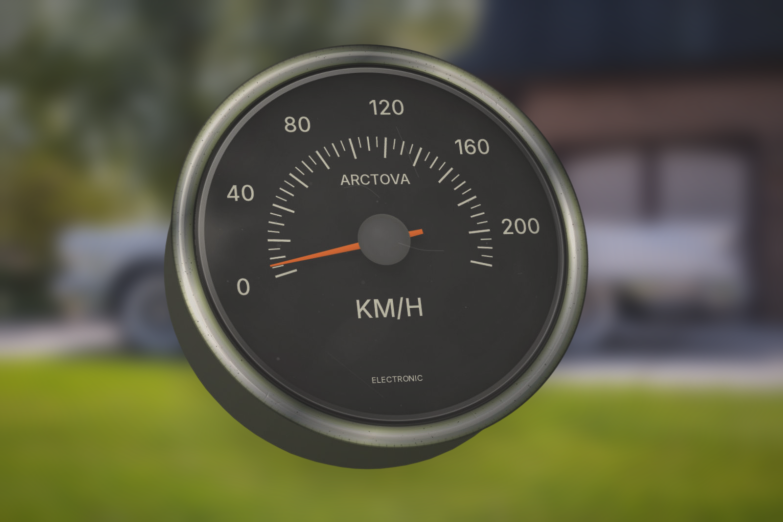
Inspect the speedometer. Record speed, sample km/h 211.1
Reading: km/h 5
